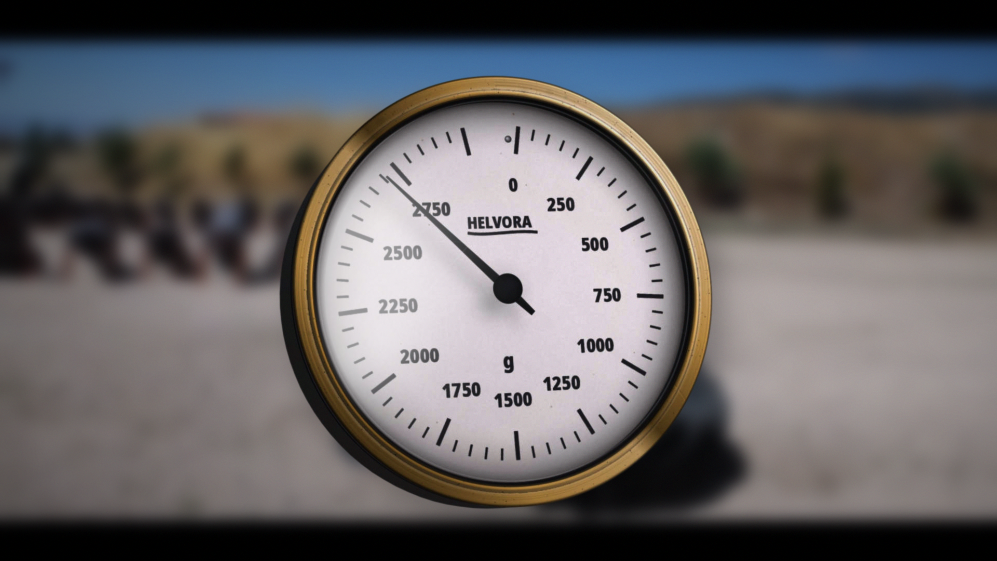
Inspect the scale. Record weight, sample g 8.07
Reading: g 2700
